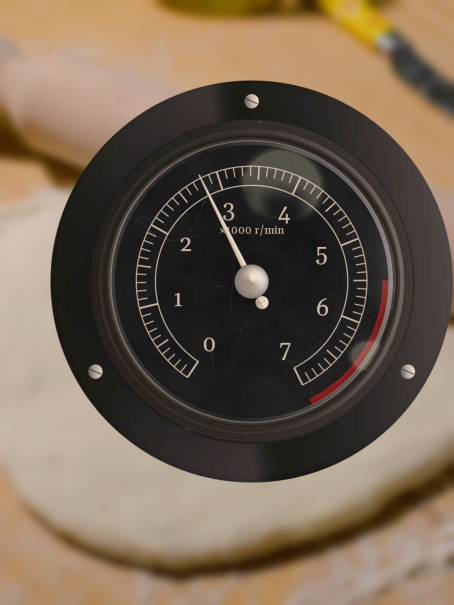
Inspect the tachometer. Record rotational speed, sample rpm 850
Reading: rpm 2800
